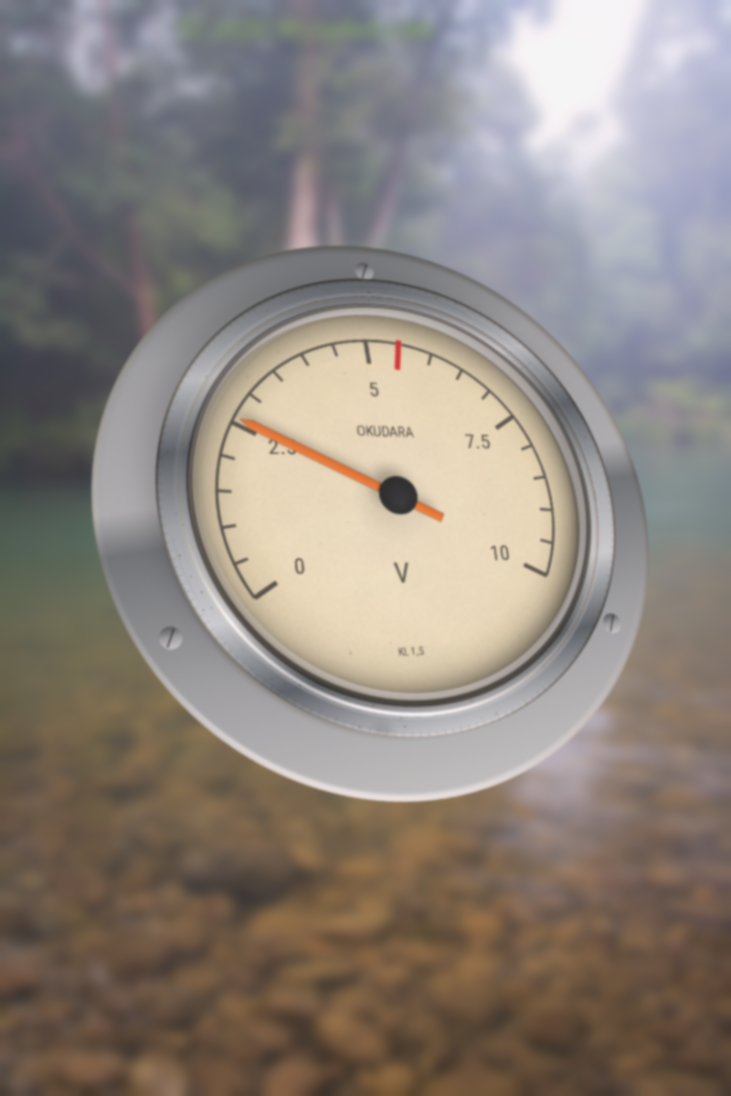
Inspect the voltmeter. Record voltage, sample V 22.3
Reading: V 2.5
